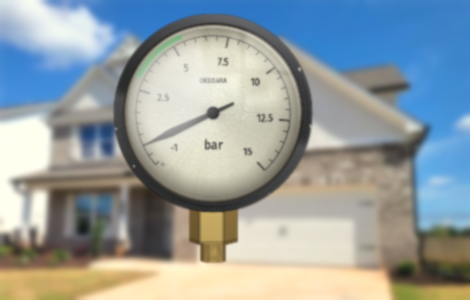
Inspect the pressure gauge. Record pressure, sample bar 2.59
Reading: bar 0
